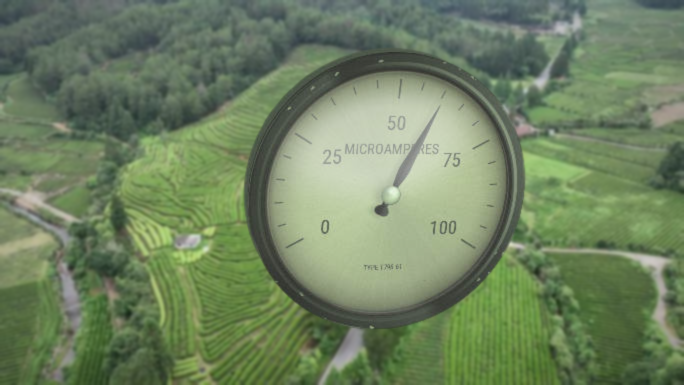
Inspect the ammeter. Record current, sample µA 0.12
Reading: µA 60
